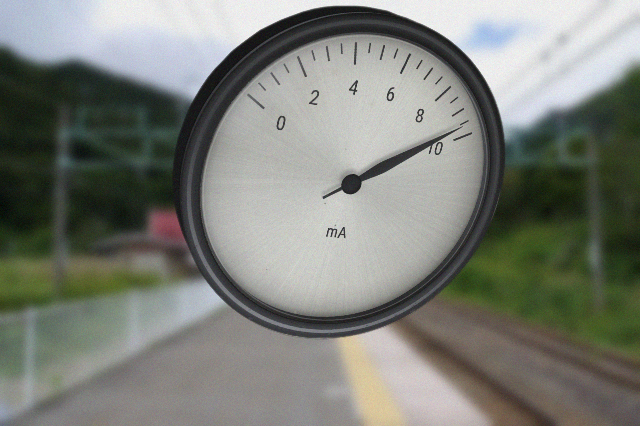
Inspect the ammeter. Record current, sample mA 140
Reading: mA 9.5
